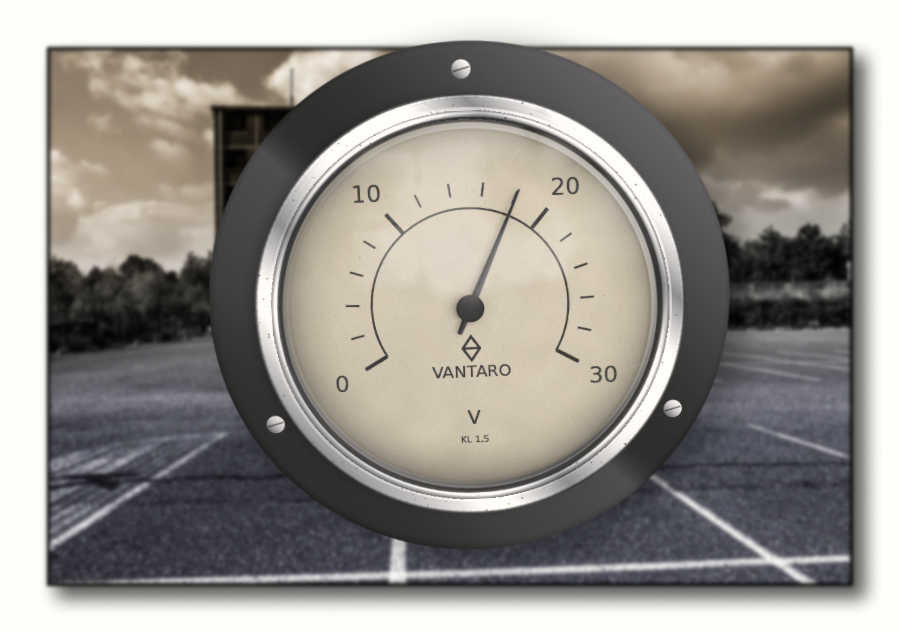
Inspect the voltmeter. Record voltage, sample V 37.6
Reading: V 18
